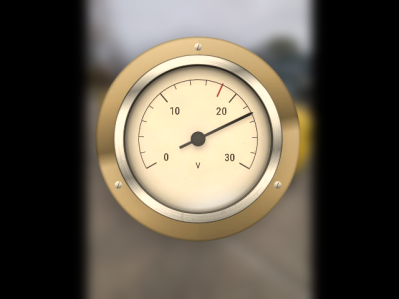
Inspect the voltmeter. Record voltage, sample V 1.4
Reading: V 23
